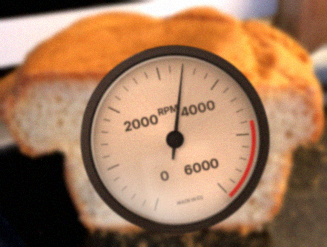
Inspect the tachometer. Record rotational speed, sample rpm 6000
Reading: rpm 3400
